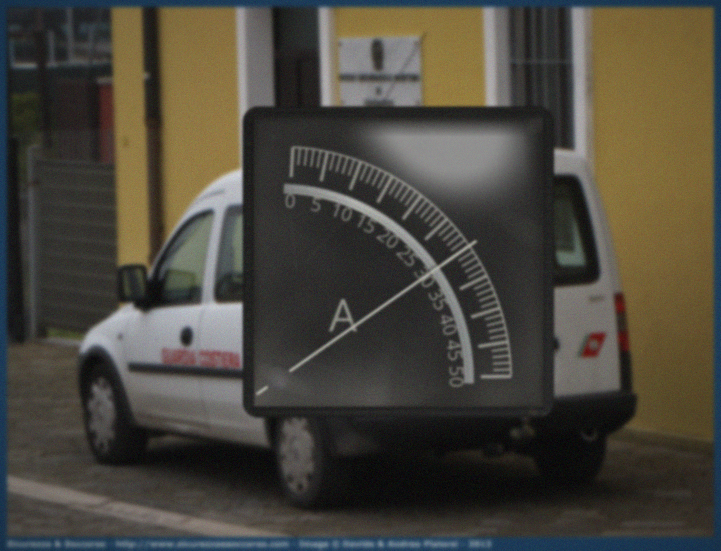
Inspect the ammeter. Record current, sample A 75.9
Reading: A 30
